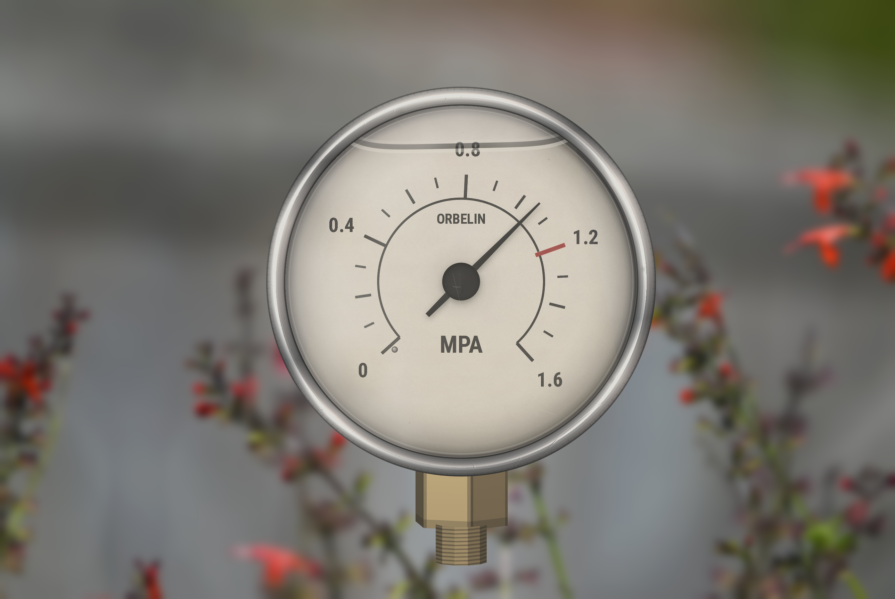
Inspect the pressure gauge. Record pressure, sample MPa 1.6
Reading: MPa 1.05
